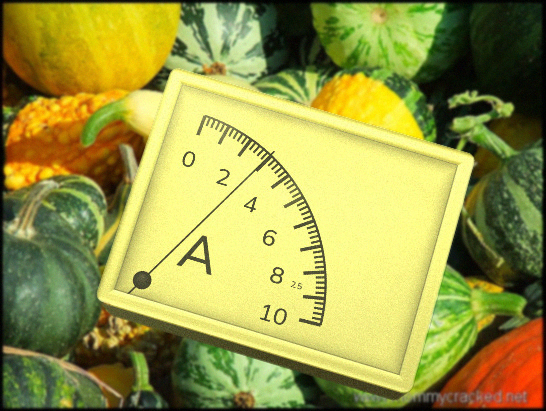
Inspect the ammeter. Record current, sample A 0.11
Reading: A 3
